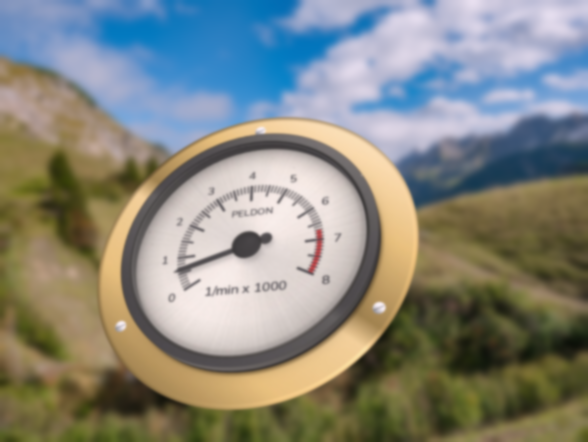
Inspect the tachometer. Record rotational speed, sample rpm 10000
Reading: rpm 500
